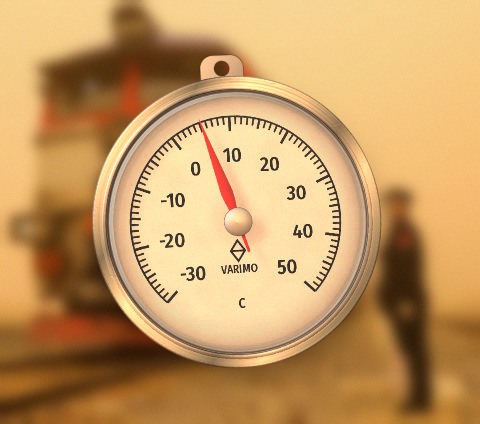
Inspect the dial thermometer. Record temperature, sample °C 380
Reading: °C 5
